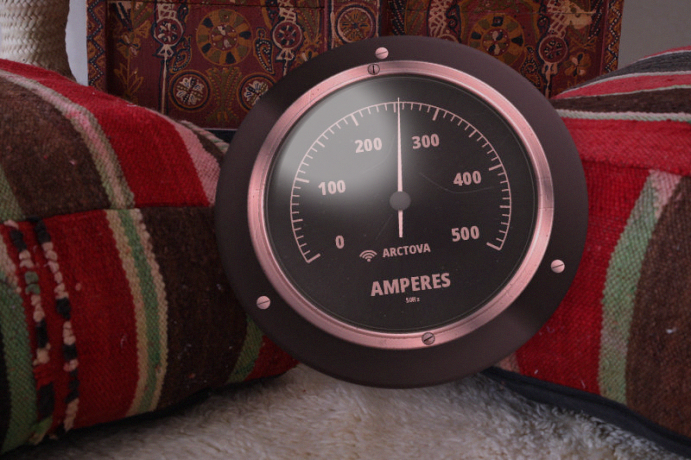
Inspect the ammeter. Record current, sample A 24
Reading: A 255
